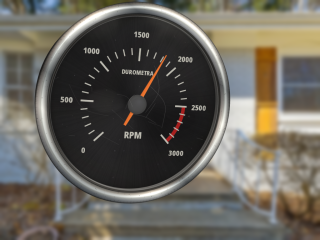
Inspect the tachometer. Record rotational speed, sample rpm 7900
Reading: rpm 1800
